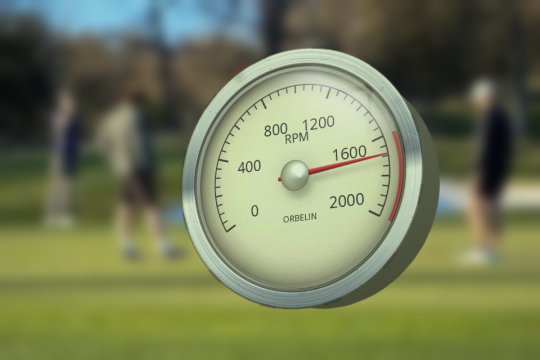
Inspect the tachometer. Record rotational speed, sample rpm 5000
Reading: rpm 1700
